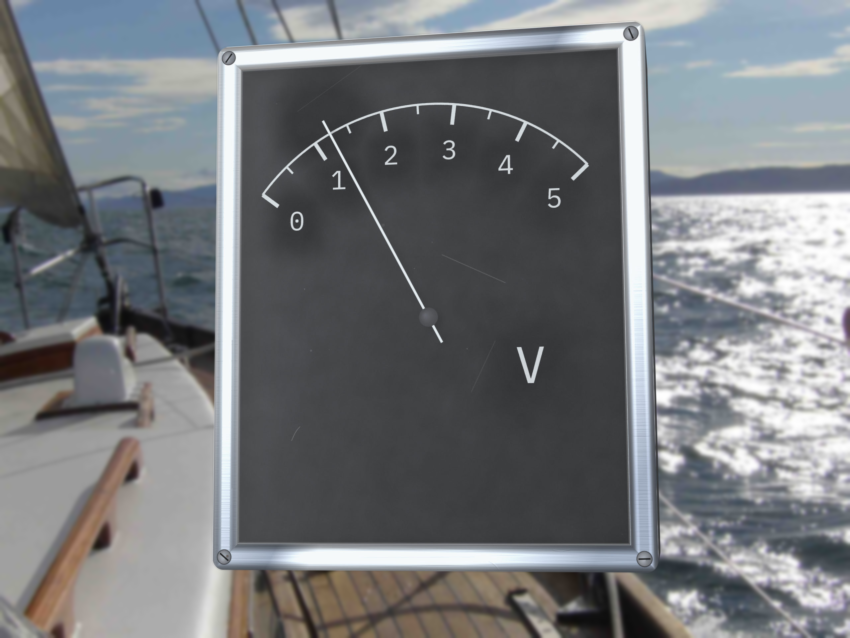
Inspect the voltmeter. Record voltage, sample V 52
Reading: V 1.25
